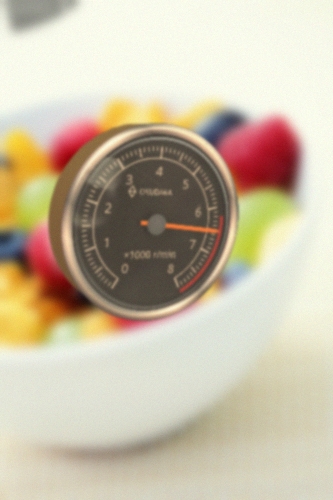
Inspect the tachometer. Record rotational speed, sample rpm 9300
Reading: rpm 6500
